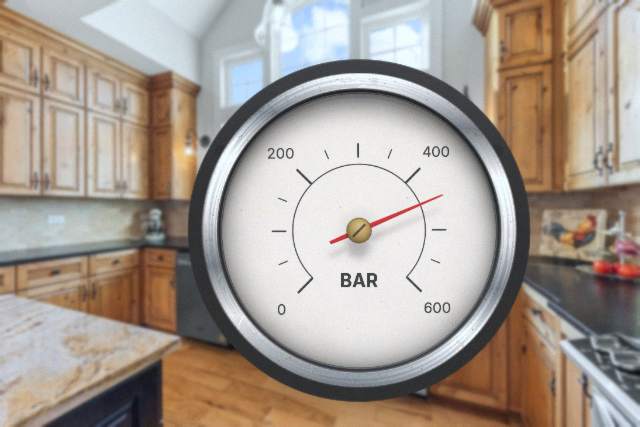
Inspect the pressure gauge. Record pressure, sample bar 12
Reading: bar 450
